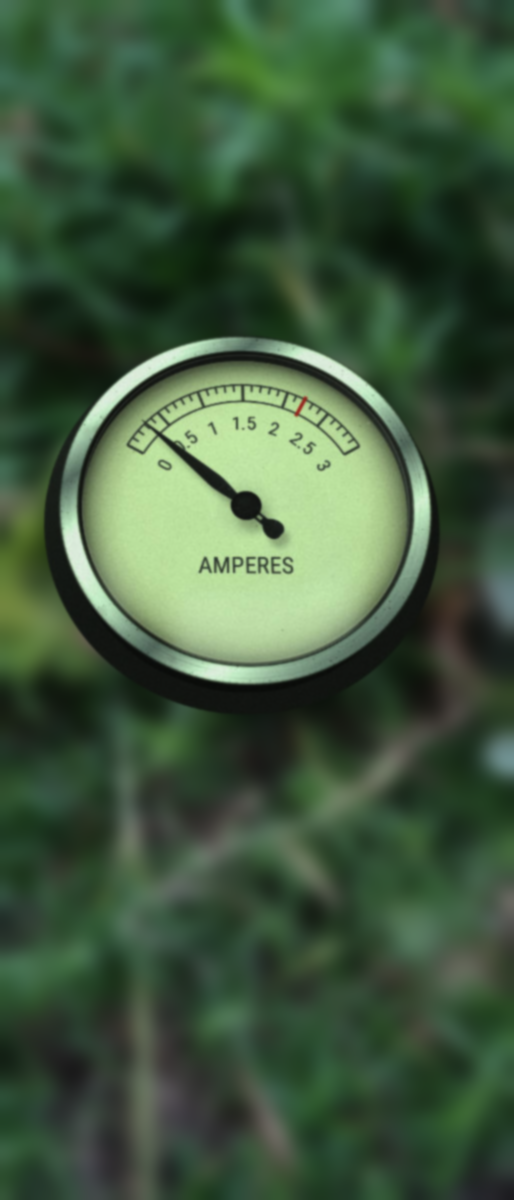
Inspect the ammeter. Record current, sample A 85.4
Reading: A 0.3
